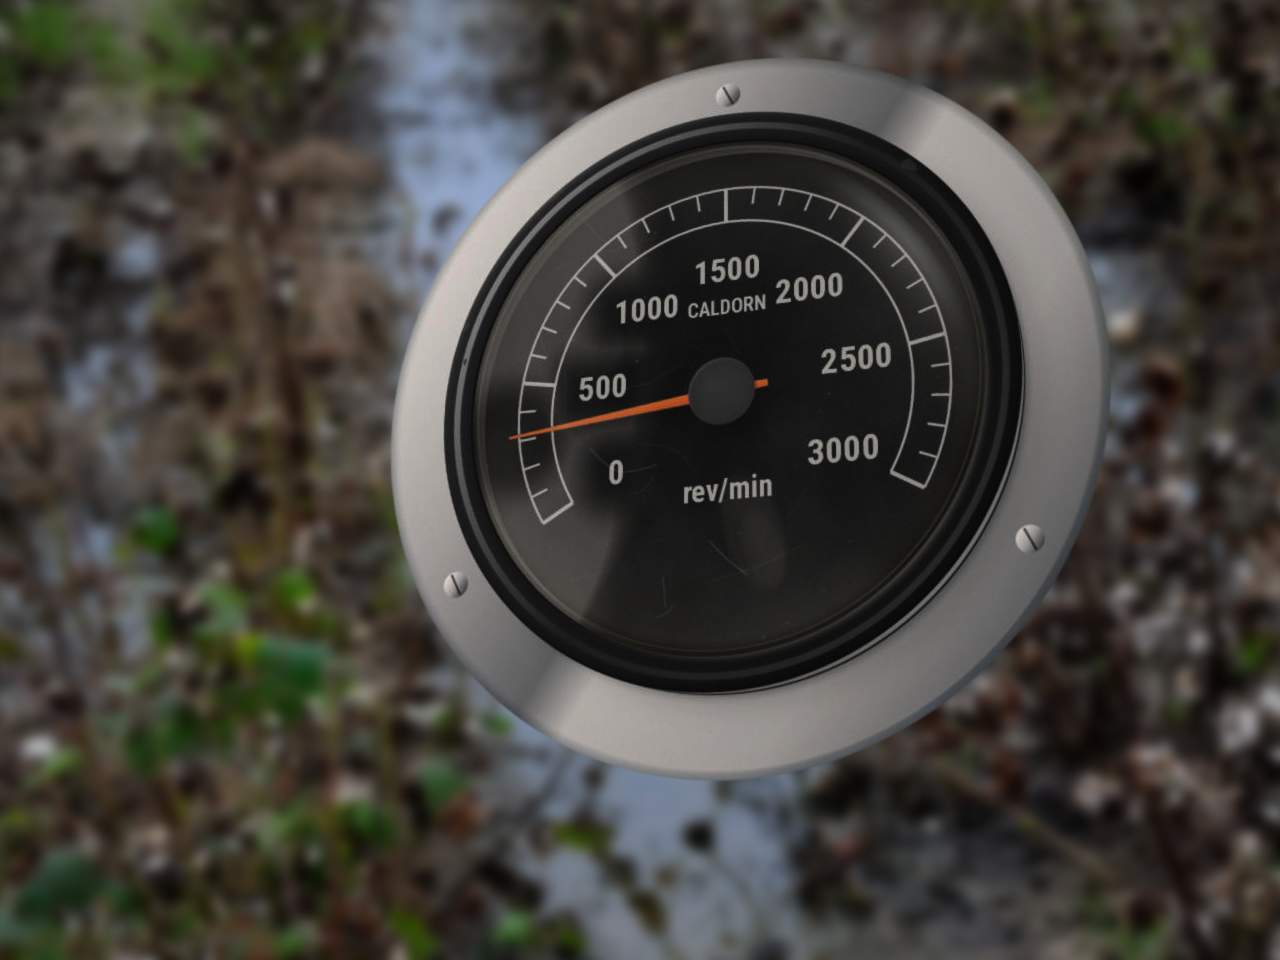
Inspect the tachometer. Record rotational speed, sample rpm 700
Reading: rpm 300
